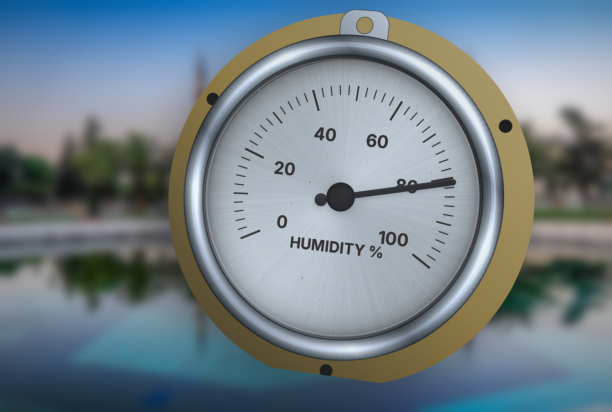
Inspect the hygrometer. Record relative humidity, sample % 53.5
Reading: % 81
